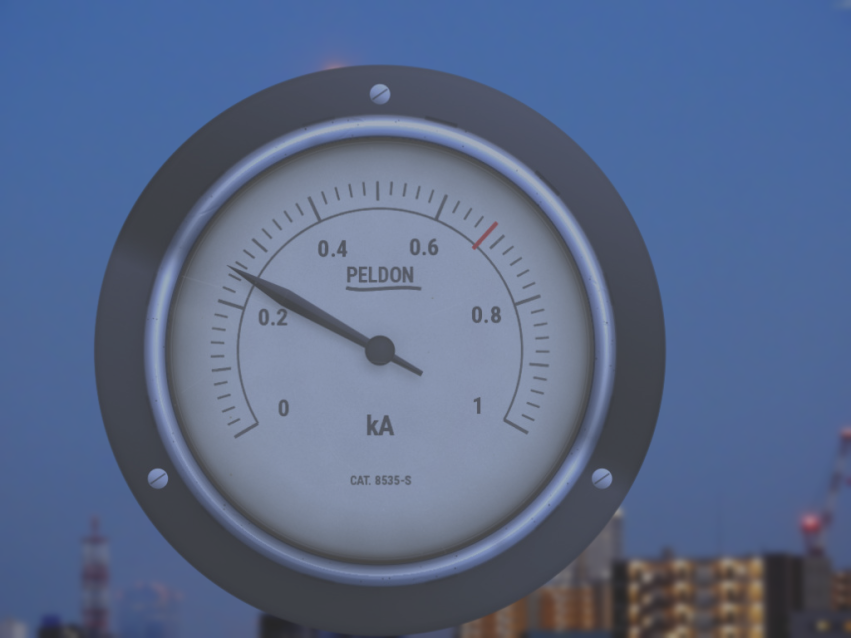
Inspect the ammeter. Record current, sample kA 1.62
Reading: kA 0.25
